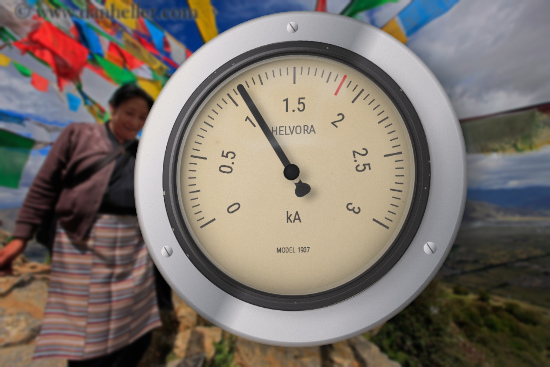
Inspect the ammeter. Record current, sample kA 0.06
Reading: kA 1.1
